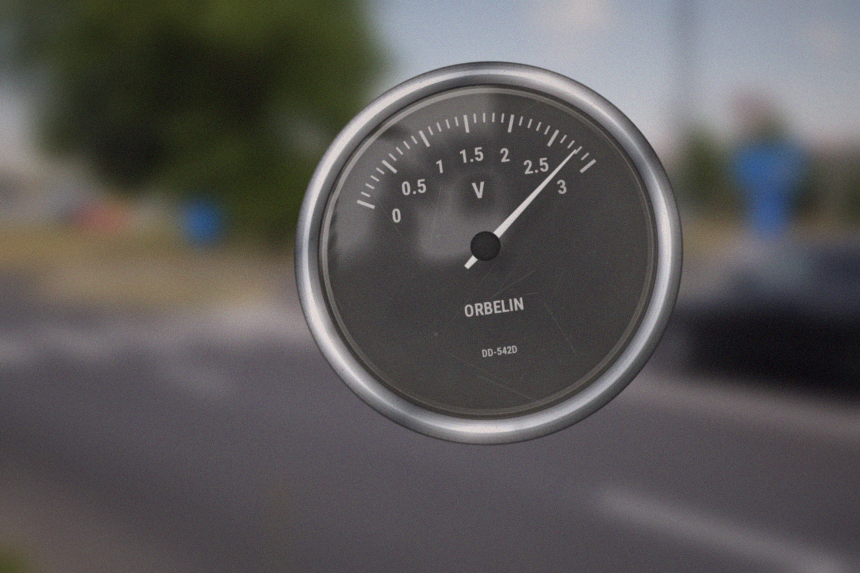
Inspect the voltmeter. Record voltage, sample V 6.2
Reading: V 2.8
